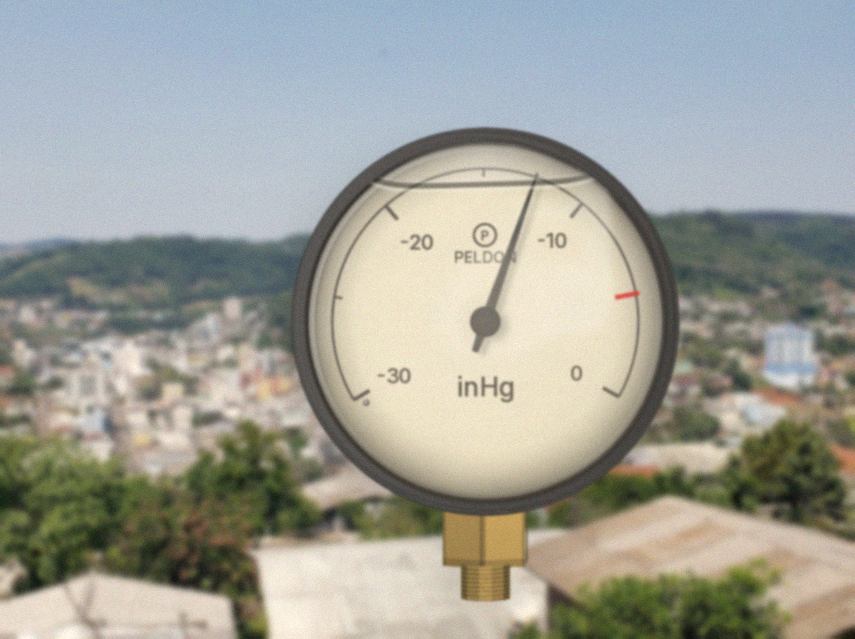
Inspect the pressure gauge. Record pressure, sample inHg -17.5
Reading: inHg -12.5
